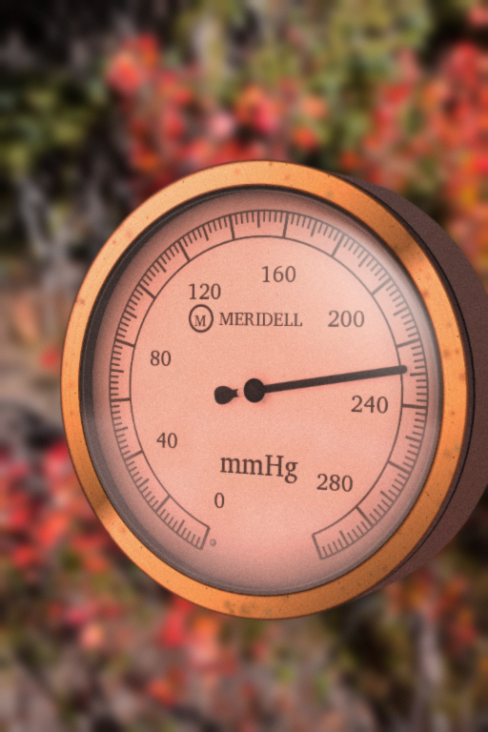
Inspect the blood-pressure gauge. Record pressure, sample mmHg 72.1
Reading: mmHg 228
